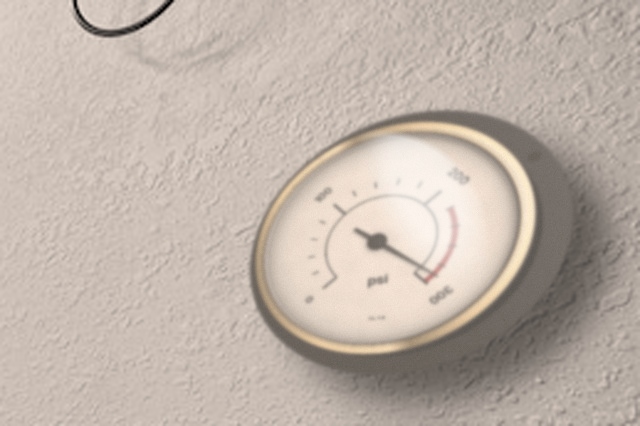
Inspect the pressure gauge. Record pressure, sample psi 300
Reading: psi 290
